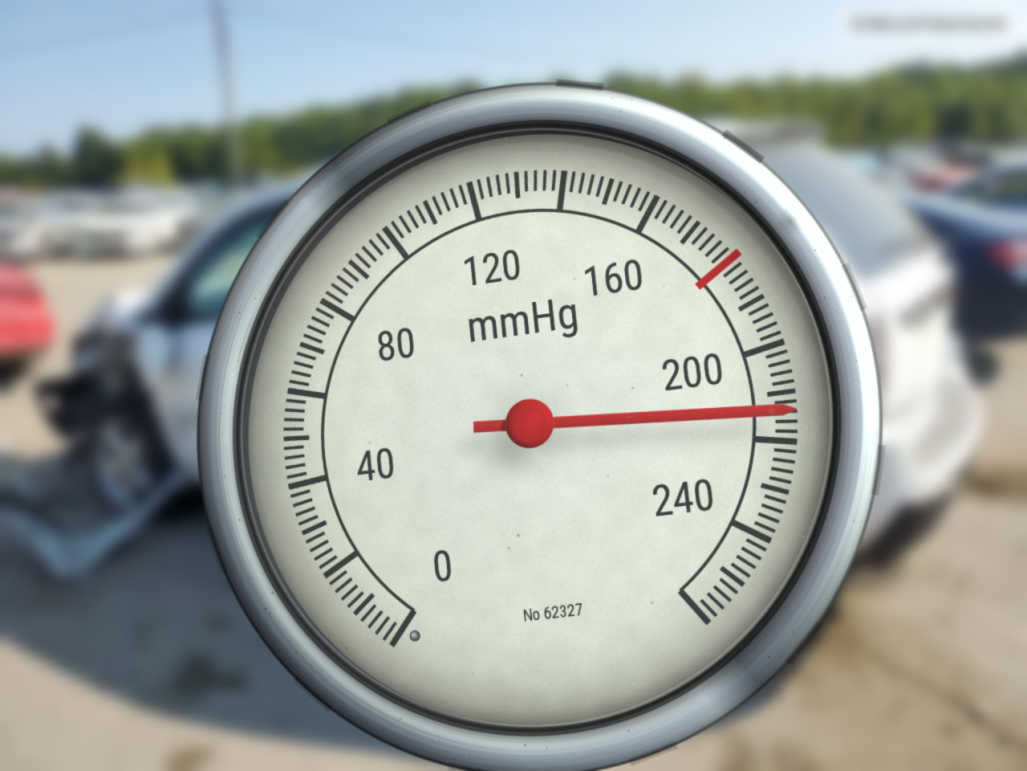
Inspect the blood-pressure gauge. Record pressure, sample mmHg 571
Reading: mmHg 214
